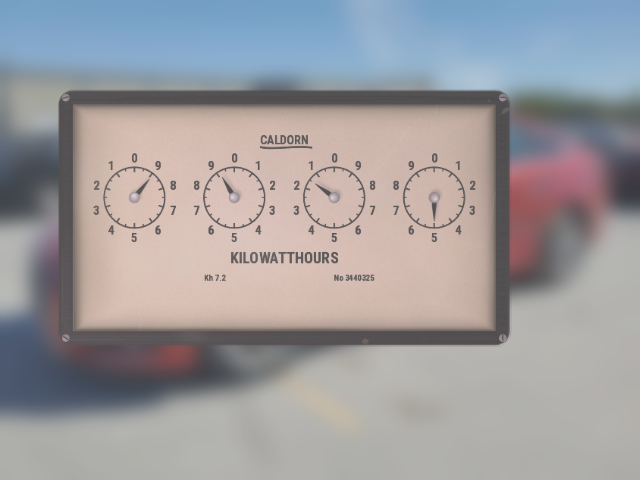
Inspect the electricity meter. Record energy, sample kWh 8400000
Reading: kWh 8915
